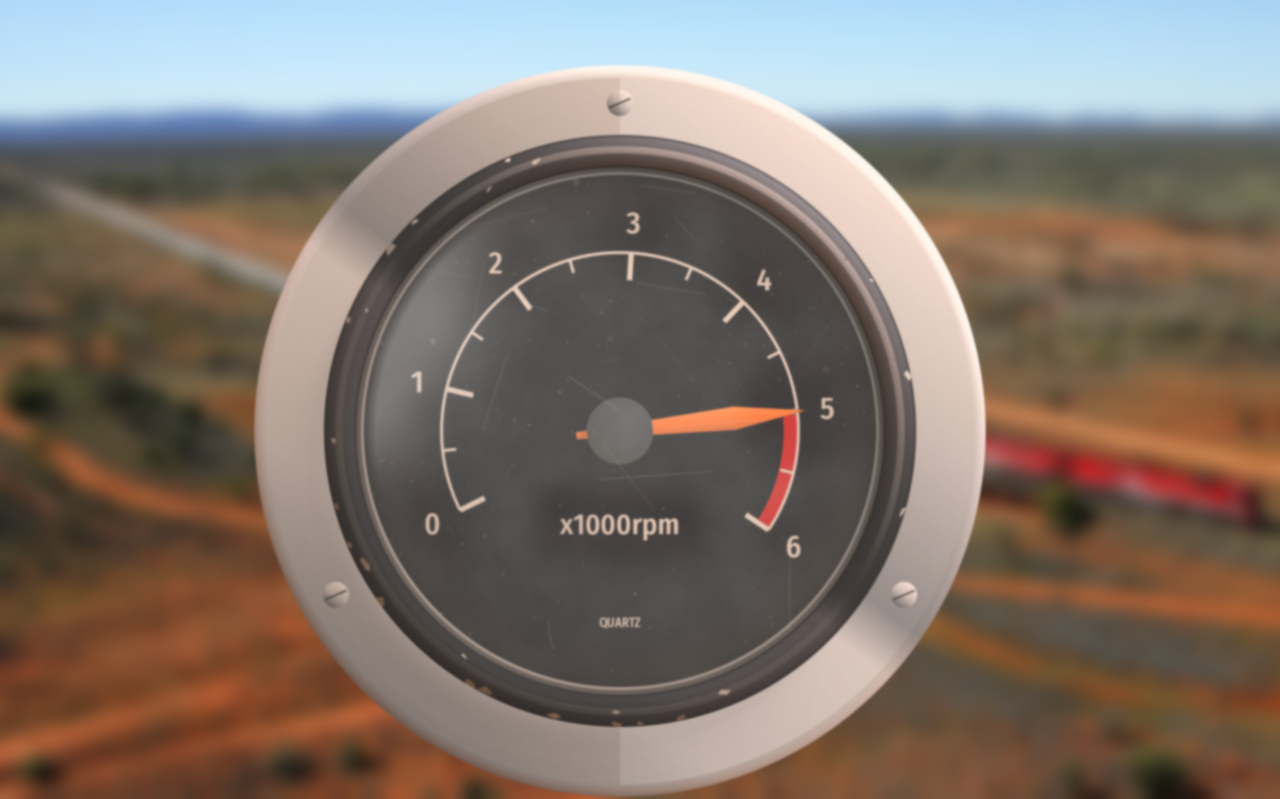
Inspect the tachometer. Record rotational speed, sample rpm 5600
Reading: rpm 5000
